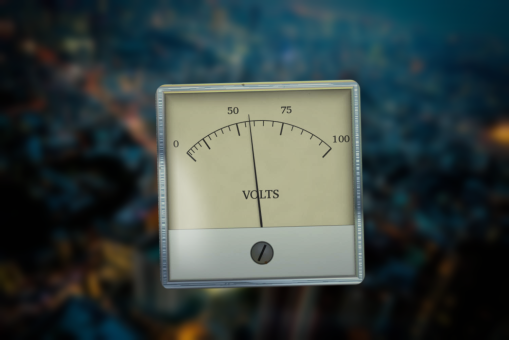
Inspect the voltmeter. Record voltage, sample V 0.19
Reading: V 57.5
